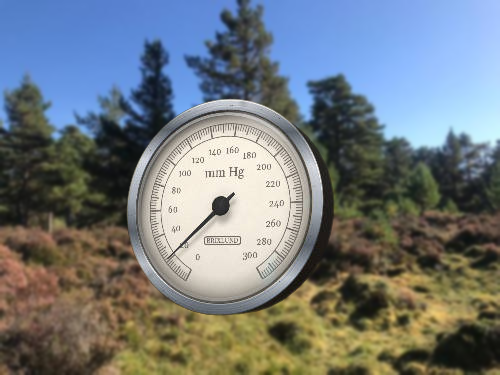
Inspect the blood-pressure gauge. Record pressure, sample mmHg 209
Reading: mmHg 20
